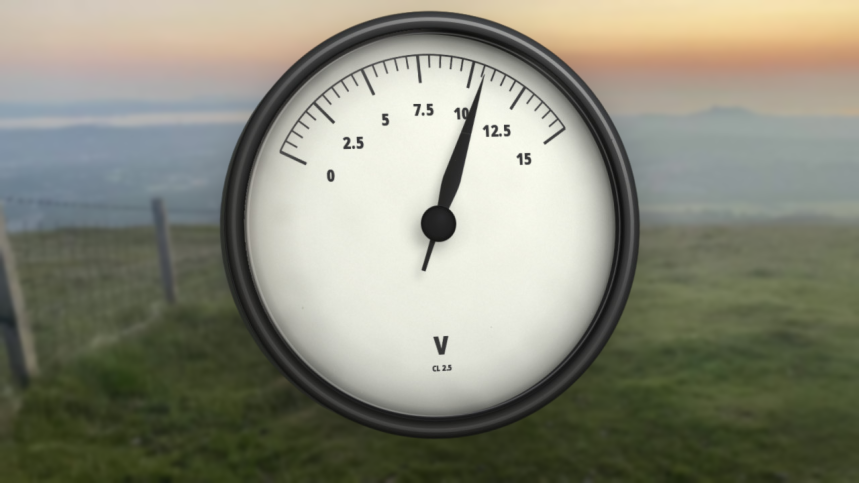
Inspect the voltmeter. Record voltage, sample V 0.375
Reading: V 10.5
